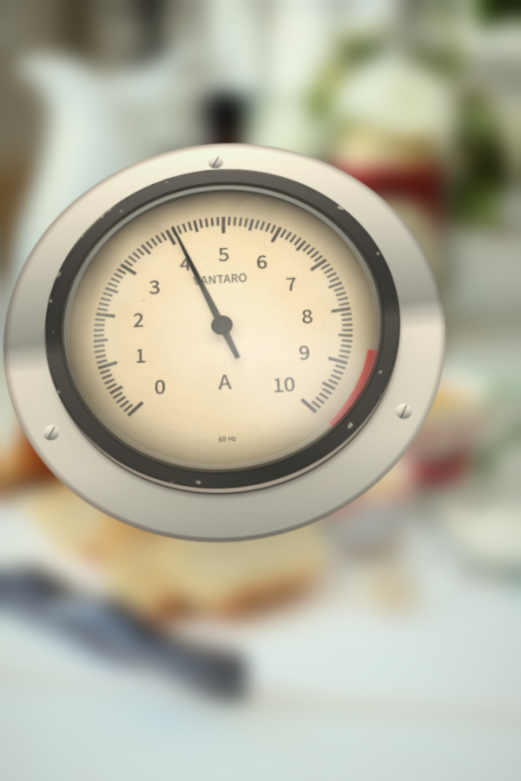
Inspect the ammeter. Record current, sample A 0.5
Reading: A 4.1
